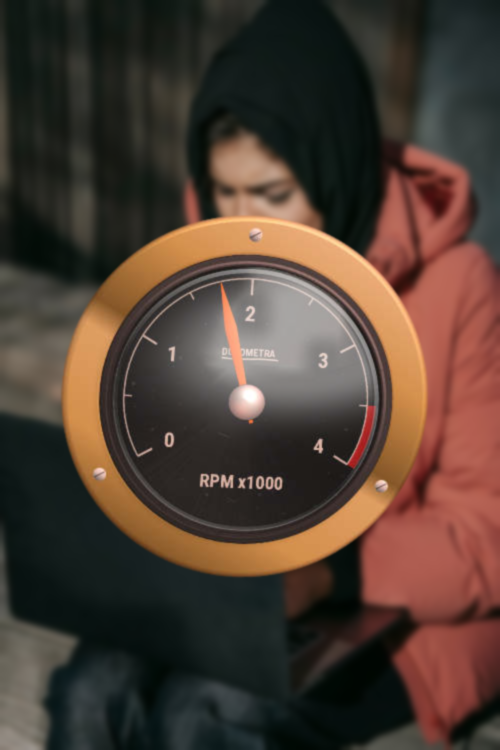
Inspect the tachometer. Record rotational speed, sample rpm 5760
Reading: rpm 1750
